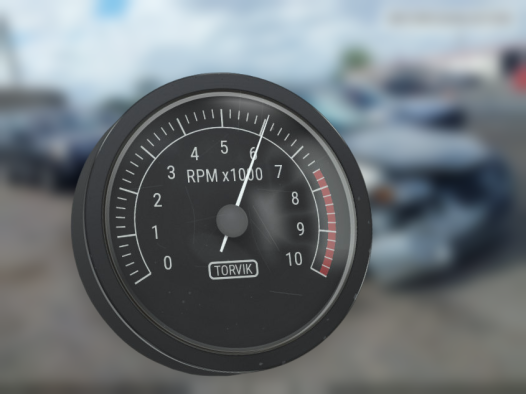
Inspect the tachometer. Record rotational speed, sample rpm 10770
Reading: rpm 6000
